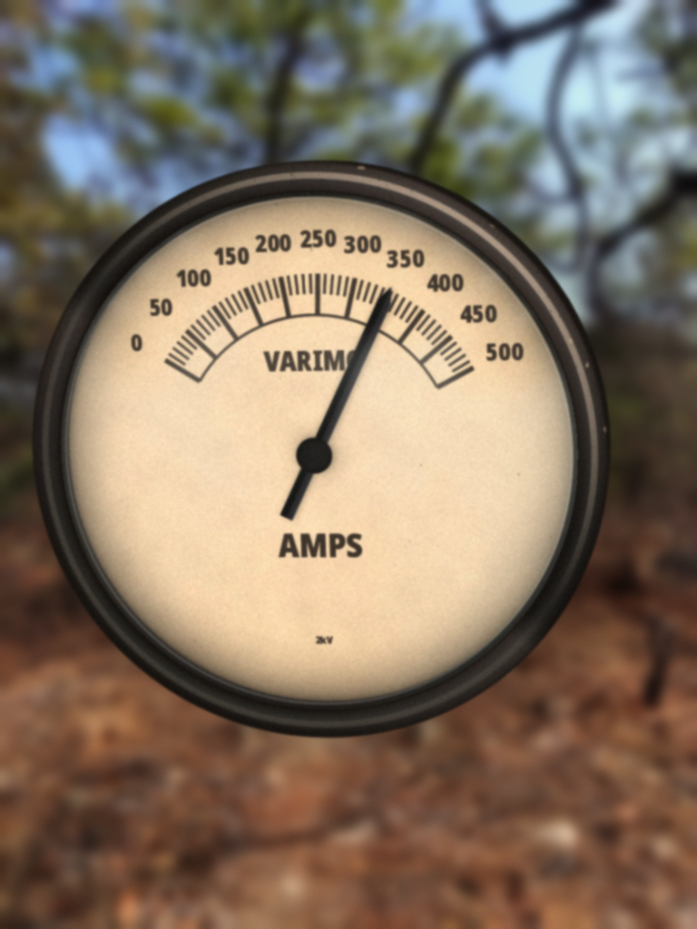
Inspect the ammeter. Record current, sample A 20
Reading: A 350
